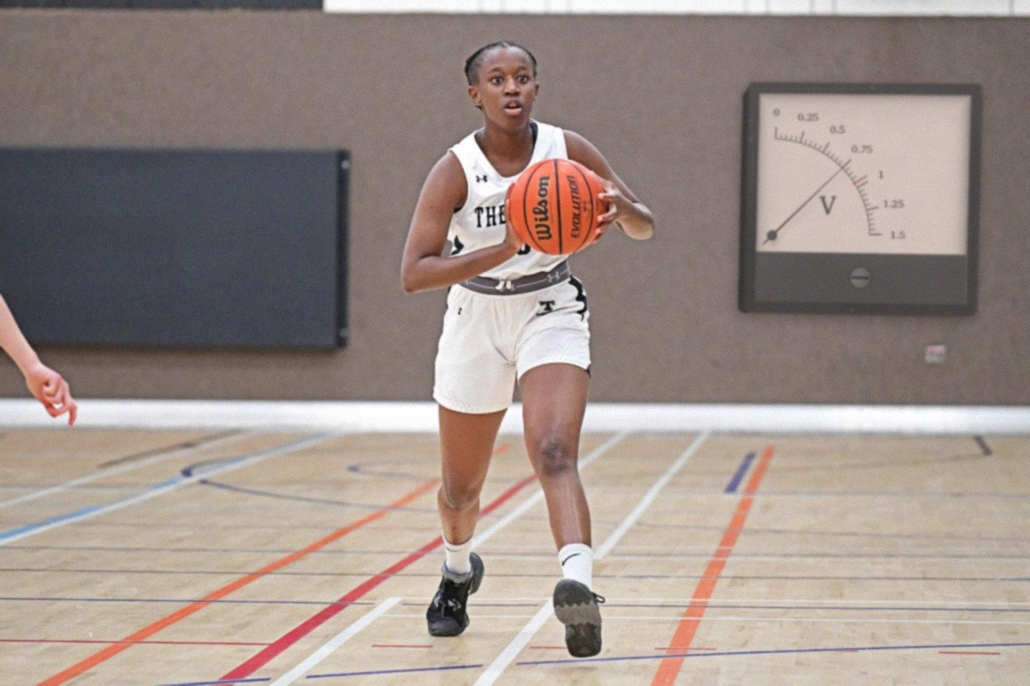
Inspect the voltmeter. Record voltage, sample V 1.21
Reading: V 0.75
